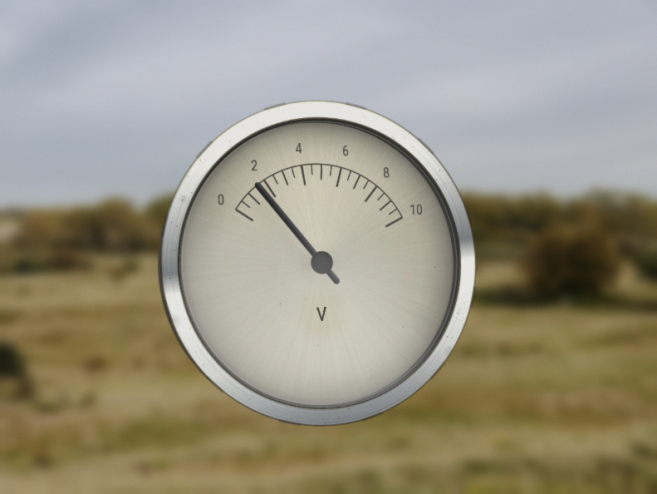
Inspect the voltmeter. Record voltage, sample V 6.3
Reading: V 1.5
